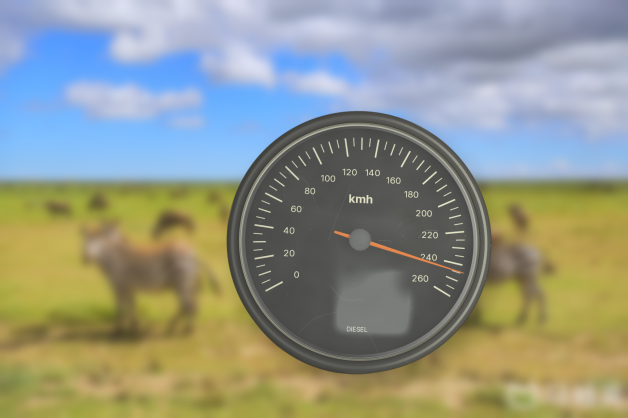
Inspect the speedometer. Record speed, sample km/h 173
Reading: km/h 245
